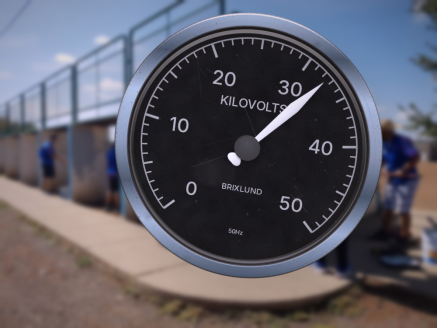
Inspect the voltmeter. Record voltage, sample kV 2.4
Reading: kV 32.5
